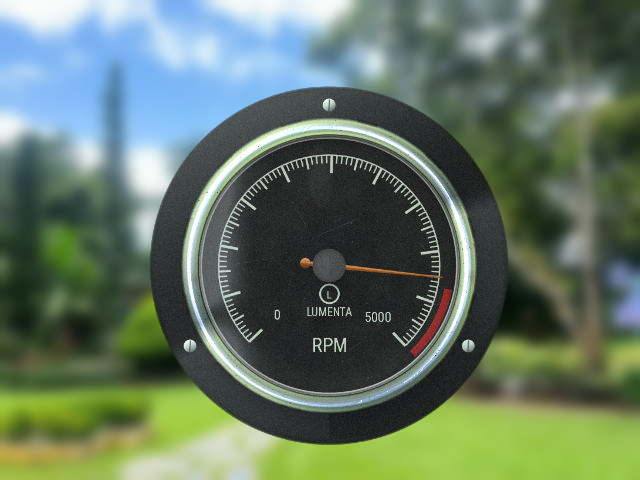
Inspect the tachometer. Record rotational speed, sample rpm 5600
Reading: rpm 4250
